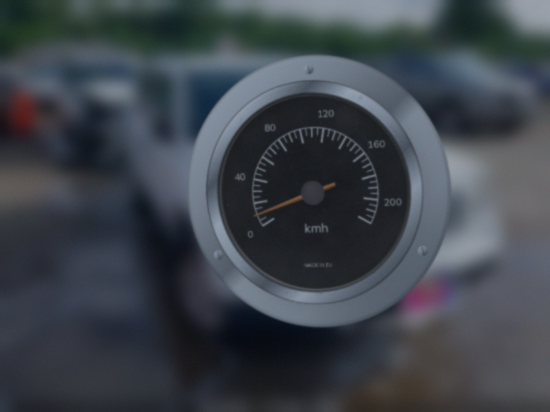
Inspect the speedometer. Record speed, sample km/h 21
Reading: km/h 10
